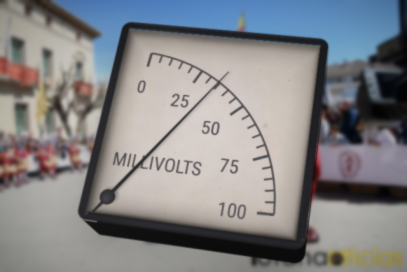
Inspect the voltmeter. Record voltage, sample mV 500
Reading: mV 35
